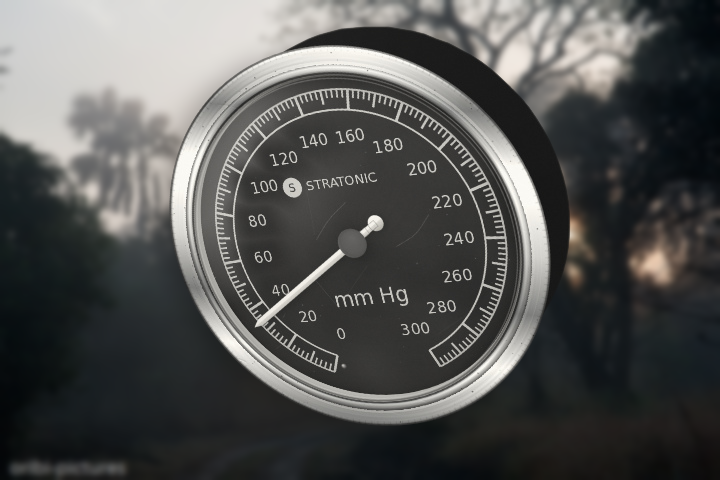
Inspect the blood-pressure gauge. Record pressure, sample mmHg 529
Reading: mmHg 34
